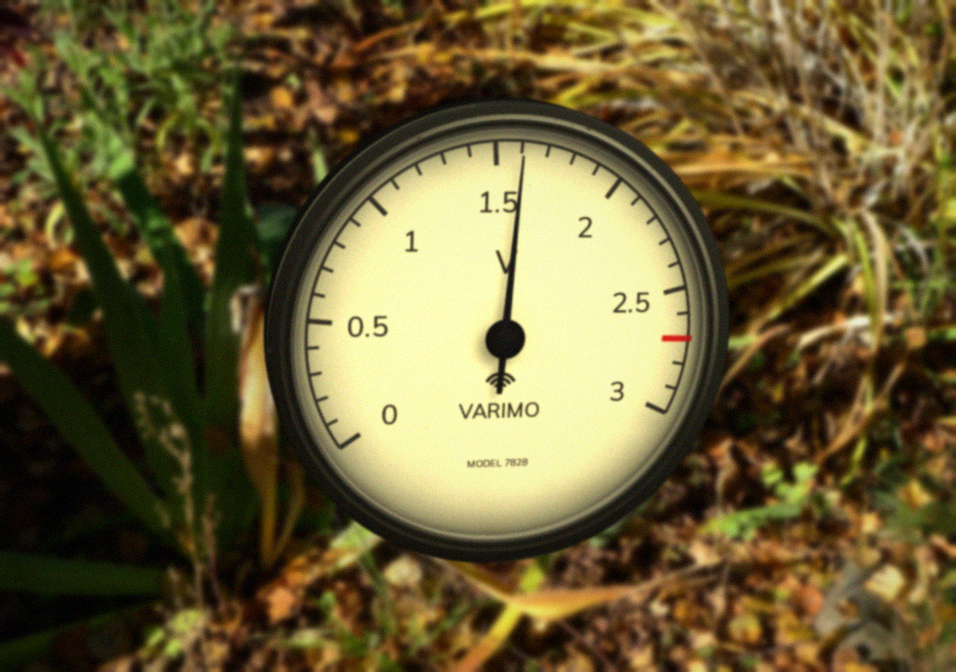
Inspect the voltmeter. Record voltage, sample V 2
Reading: V 1.6
